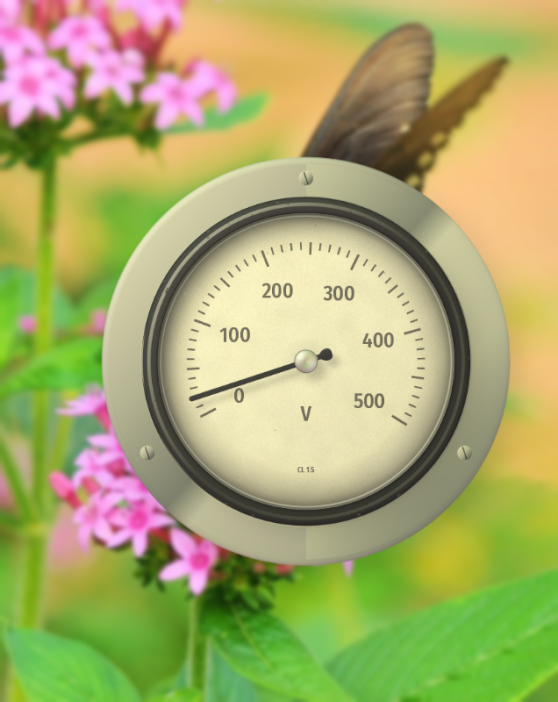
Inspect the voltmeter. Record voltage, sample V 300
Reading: V 20
